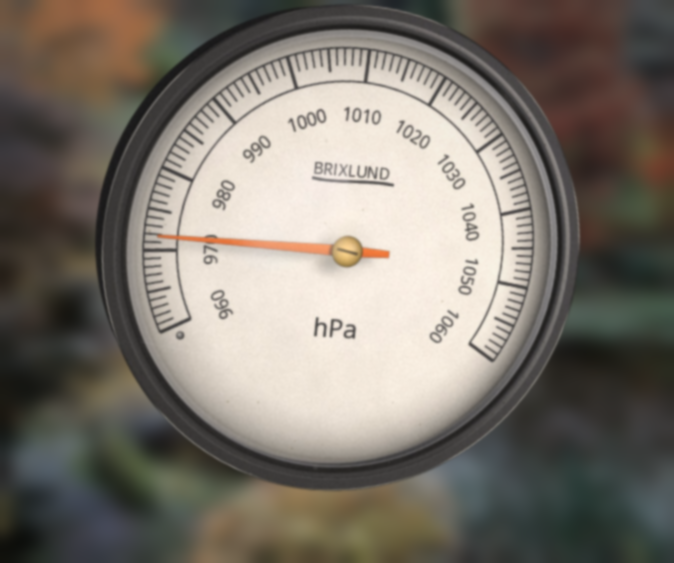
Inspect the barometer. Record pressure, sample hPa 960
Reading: hPa 972
